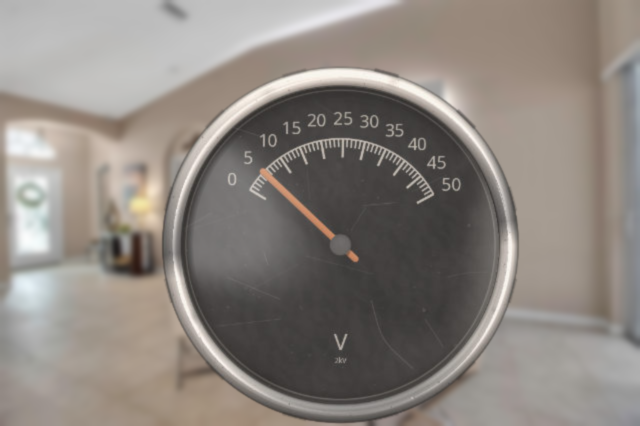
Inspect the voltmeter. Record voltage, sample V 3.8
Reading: V 5
